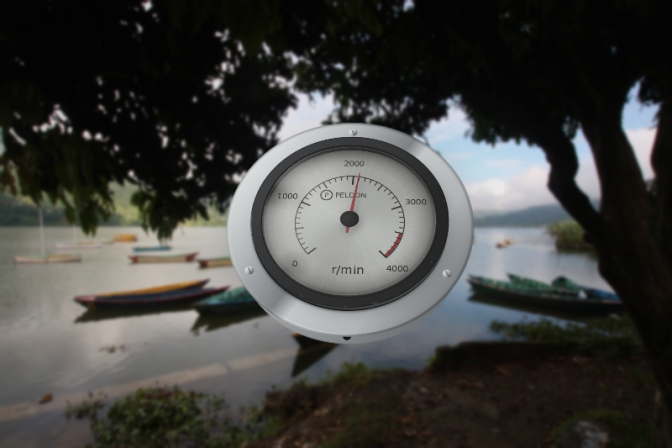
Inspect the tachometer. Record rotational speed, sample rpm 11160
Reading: rpm 2100
